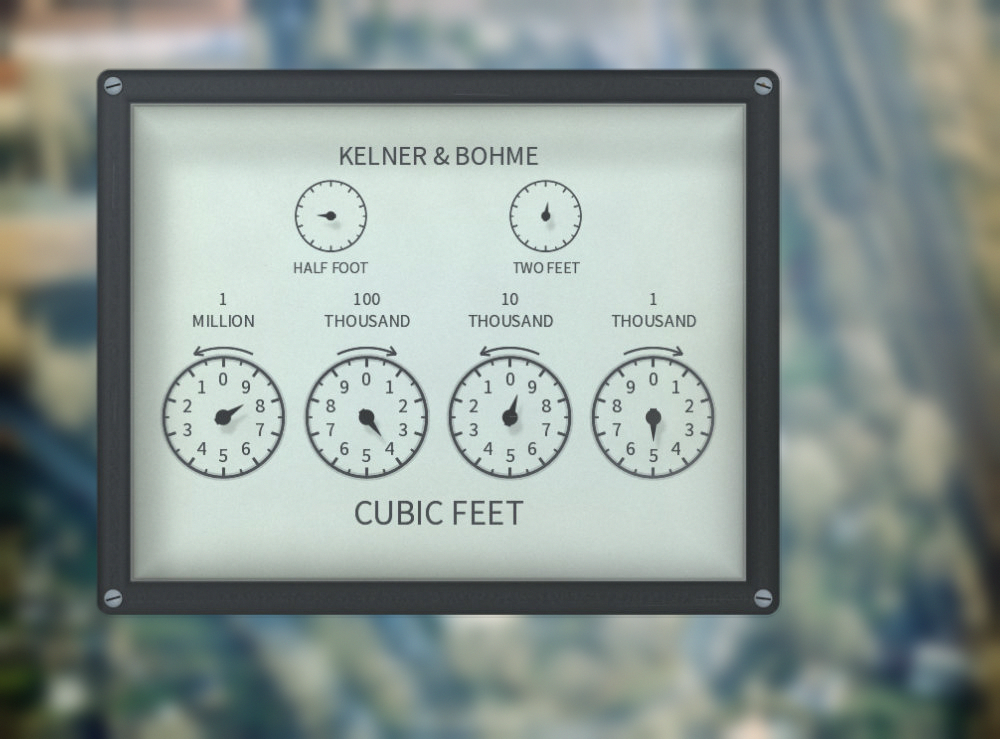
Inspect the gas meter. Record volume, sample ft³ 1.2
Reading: ft³ 839500
